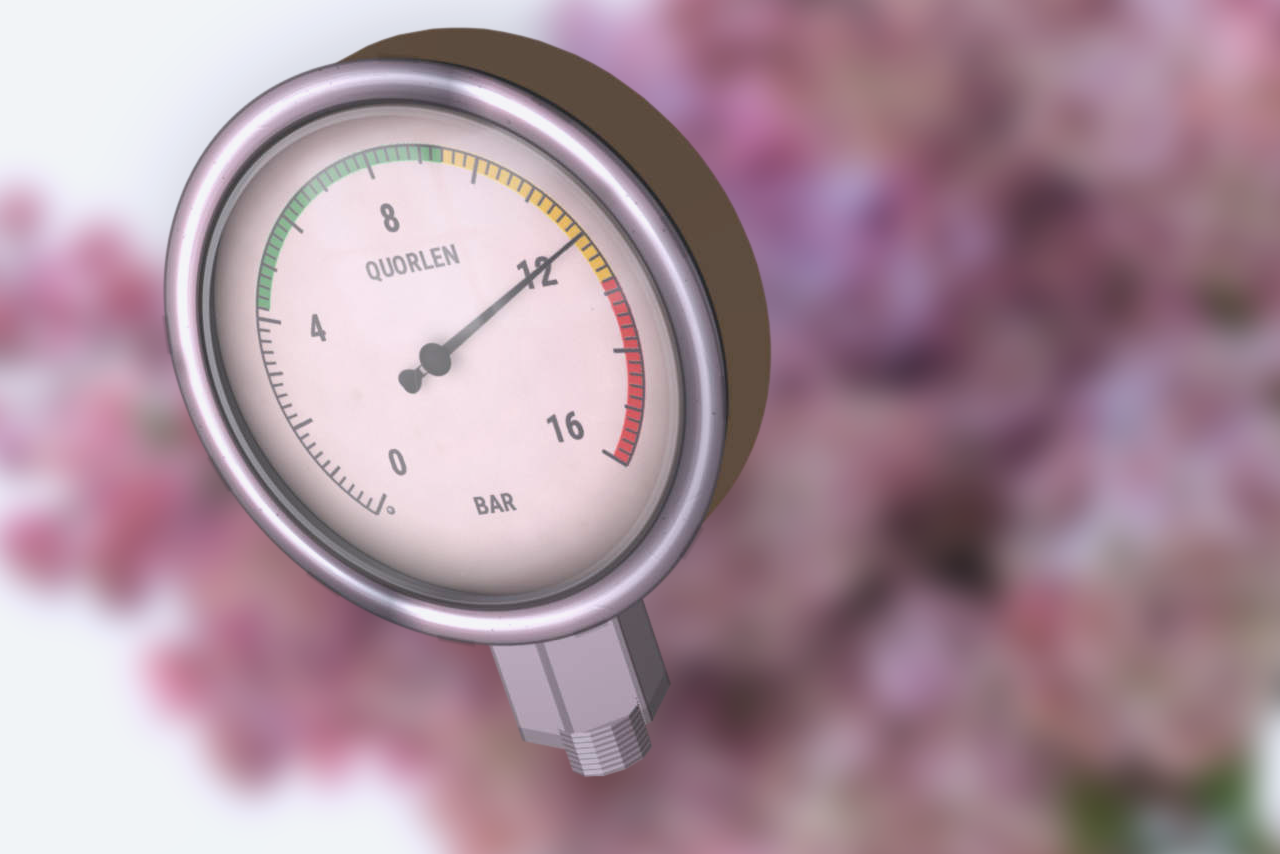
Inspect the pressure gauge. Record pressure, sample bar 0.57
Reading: bar 12
